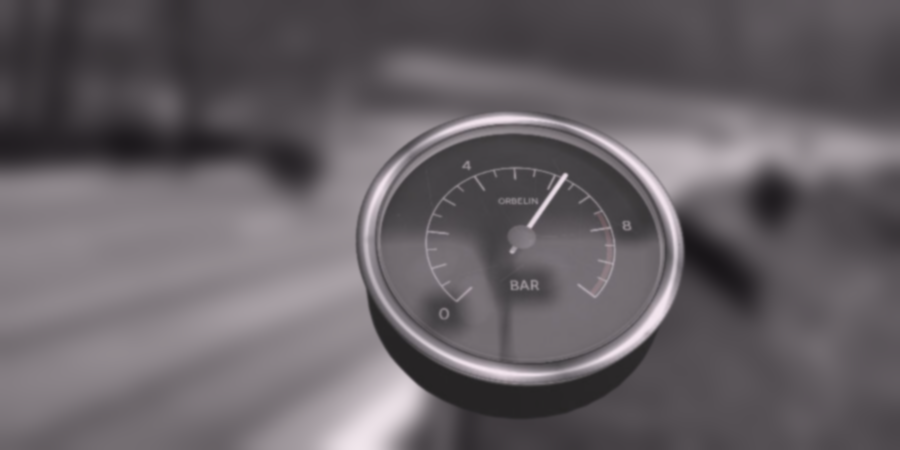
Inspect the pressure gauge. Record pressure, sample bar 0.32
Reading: bar 6.25
